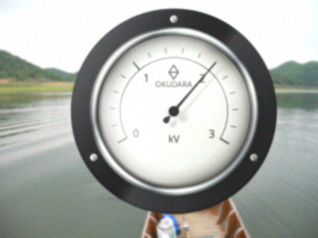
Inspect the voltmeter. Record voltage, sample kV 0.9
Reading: kV 2
